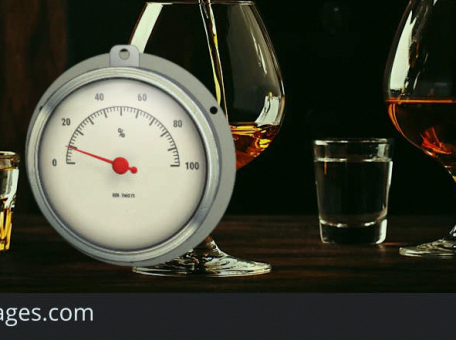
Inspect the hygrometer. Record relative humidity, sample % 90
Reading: % 10
